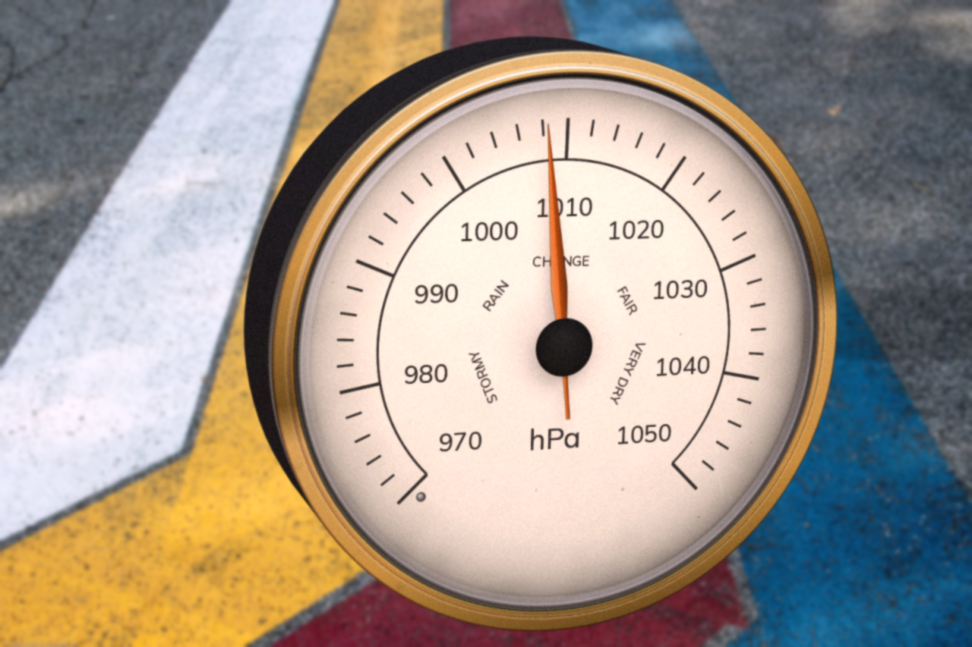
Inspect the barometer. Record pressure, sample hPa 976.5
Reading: hPa 1008
